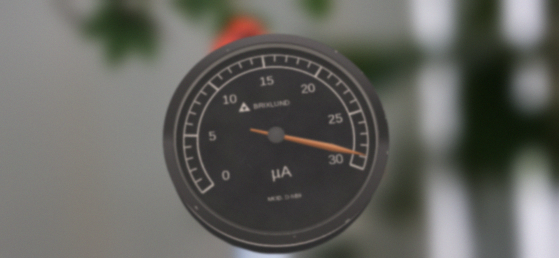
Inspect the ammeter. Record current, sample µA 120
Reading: µA 29
